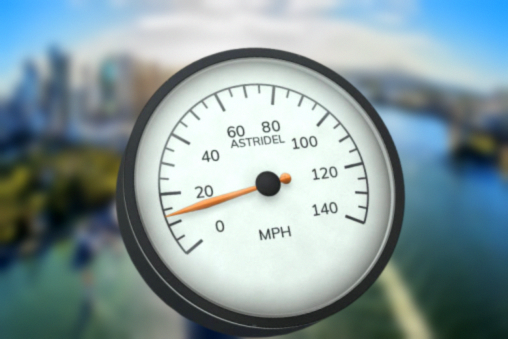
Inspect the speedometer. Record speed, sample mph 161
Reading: mph 12.5
